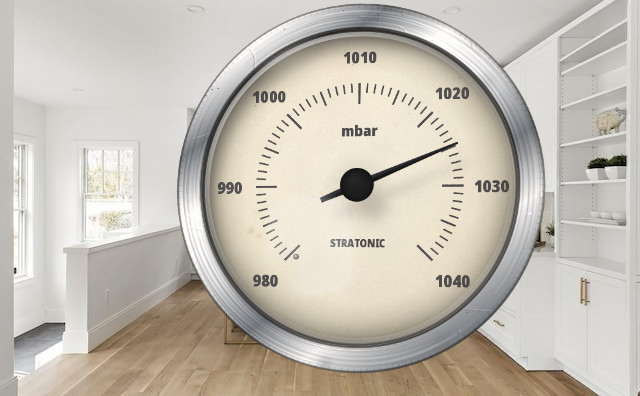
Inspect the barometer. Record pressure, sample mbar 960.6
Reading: mbar 1025
